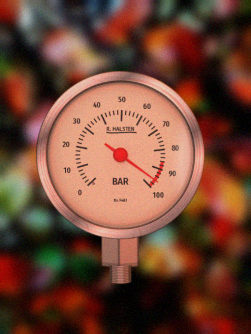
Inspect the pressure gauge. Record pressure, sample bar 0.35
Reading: bar 96
